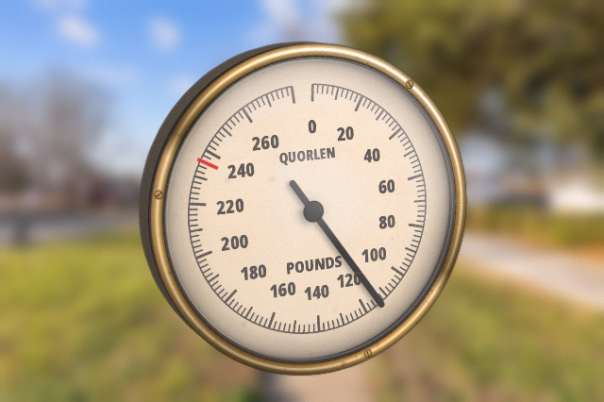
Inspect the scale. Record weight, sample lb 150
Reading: lb 114
